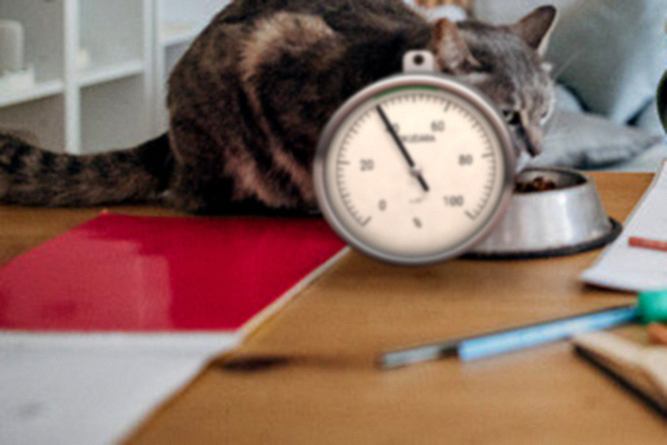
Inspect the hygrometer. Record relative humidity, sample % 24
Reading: % 40
